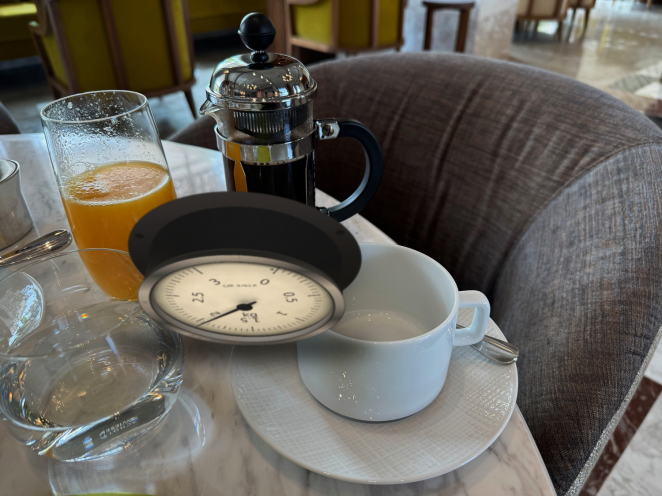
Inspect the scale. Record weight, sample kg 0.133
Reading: kg 2
